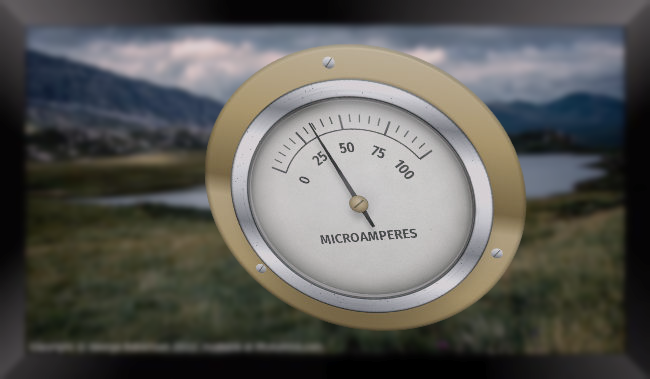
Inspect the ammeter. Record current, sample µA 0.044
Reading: µA 35
